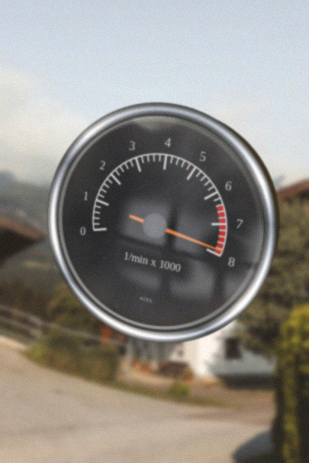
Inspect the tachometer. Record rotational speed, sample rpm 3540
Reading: rpm 7800
